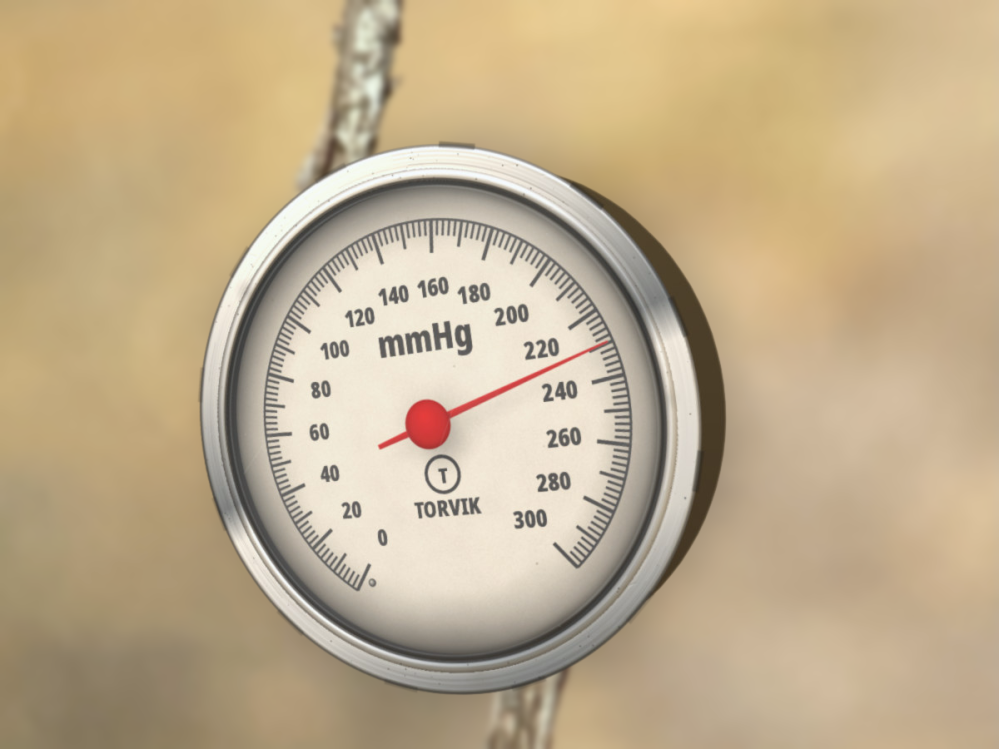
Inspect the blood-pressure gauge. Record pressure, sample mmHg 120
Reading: mmHg 230
